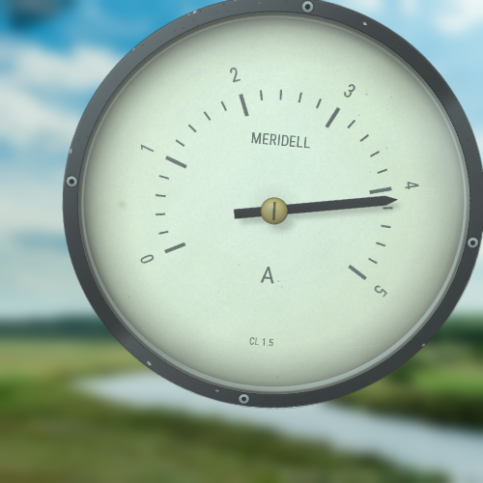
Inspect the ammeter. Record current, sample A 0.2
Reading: A 4.1
